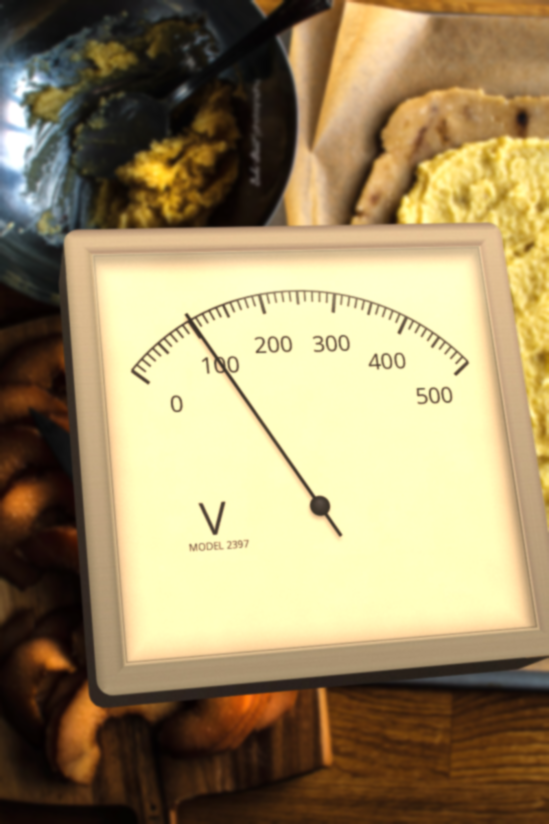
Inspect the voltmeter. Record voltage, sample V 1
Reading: V 100
